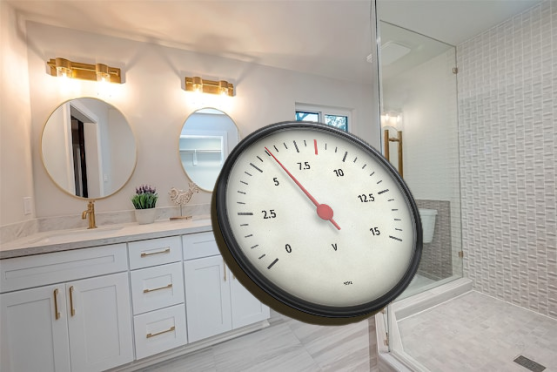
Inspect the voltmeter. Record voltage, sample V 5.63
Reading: V 6
